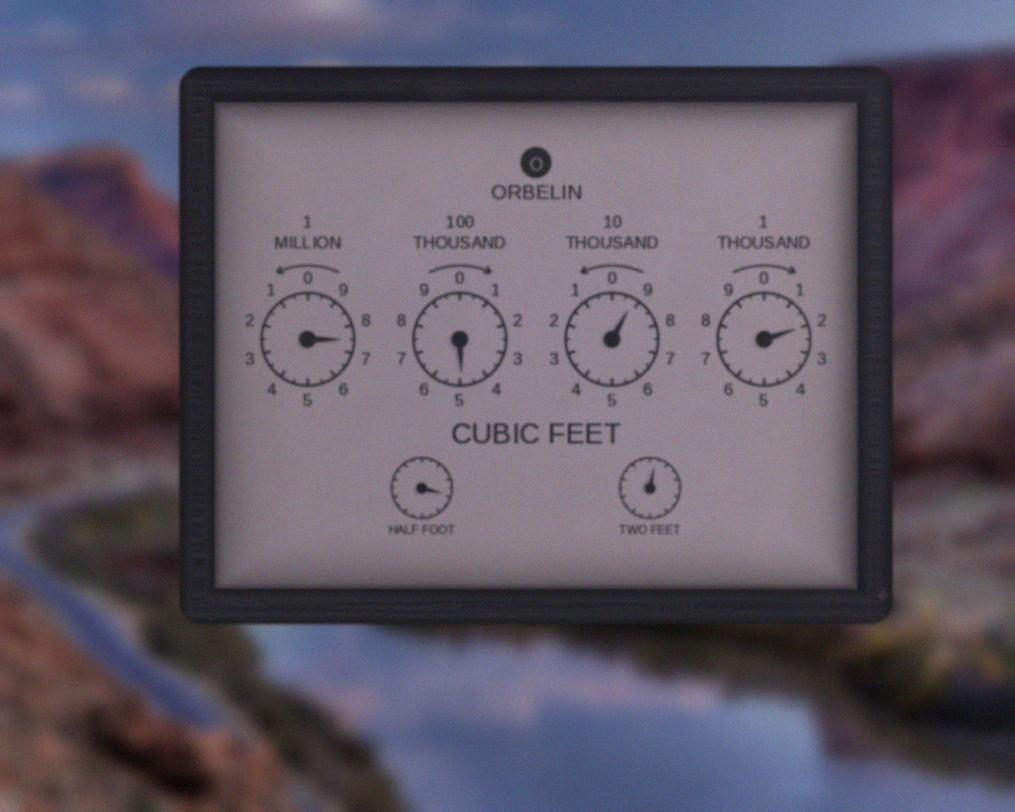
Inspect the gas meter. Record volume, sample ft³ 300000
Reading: ft³ 749200
